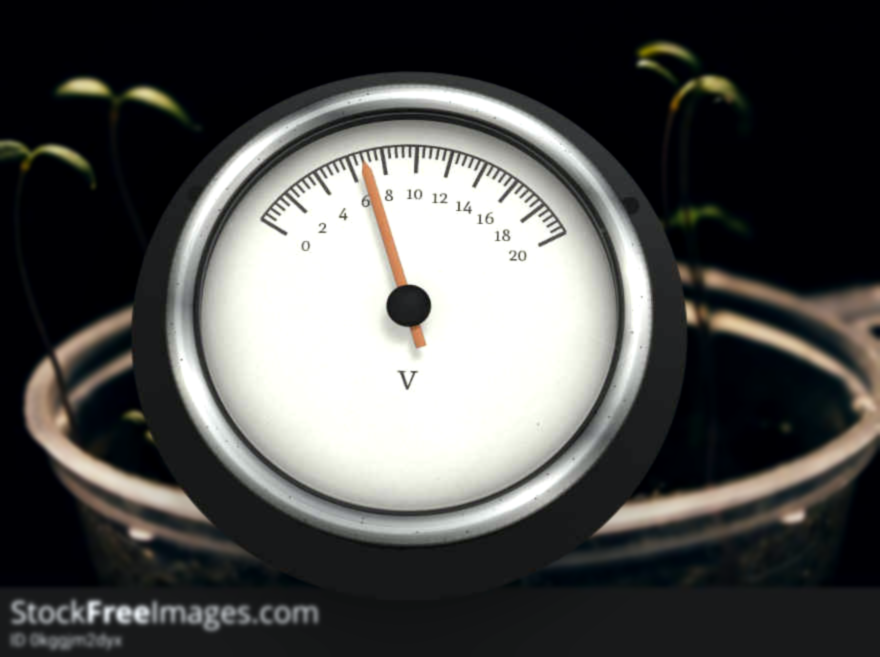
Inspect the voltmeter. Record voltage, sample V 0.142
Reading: V 6.8
